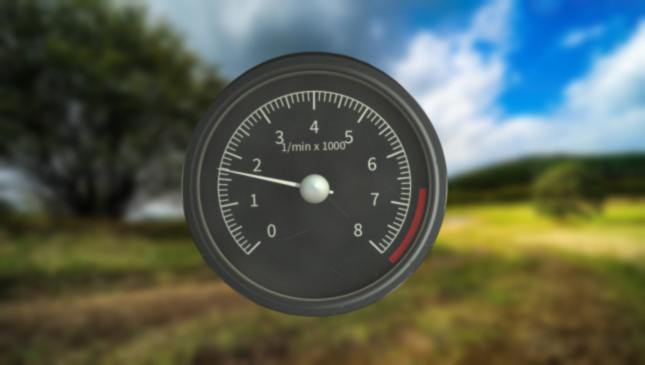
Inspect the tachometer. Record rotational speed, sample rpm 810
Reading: rpm 1700
